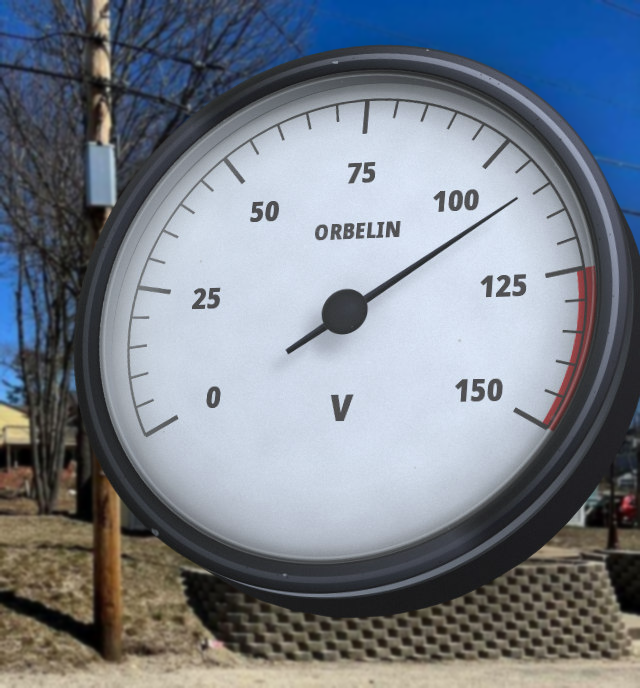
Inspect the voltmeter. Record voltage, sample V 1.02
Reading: V 110
